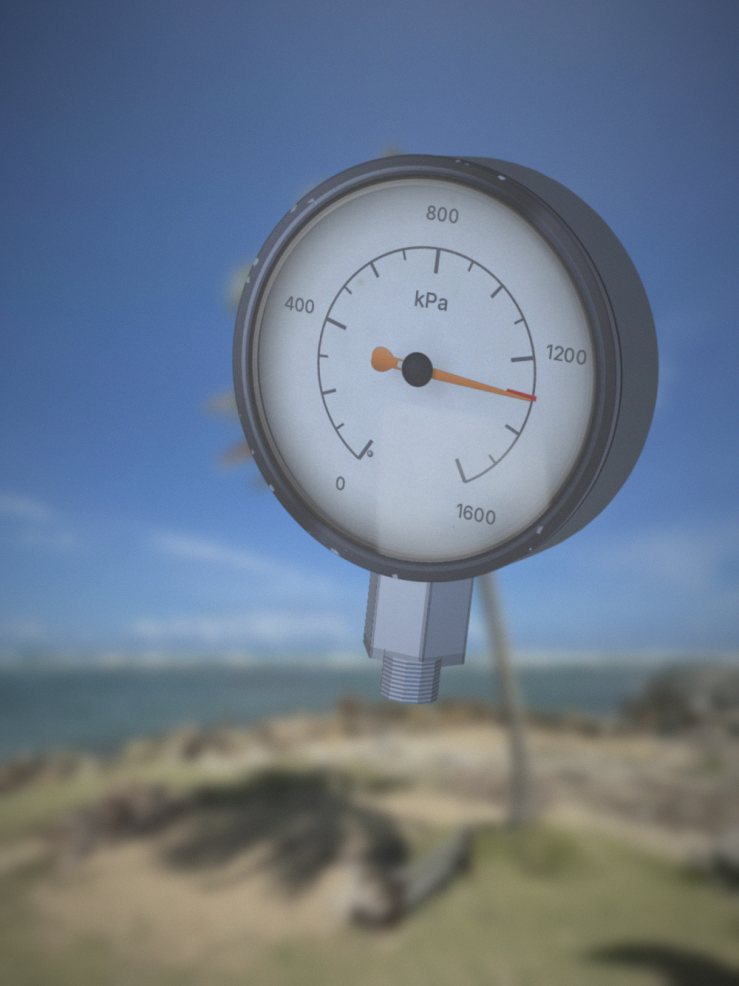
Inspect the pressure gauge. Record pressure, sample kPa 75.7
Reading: kPa 1300
